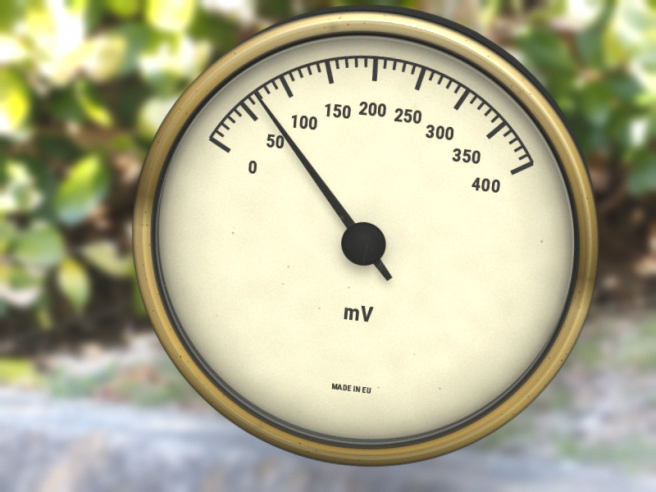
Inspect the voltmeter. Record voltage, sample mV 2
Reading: mV 70
